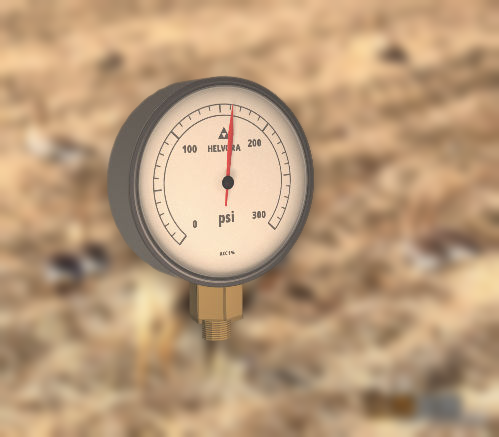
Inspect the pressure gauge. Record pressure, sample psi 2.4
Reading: psi 160
